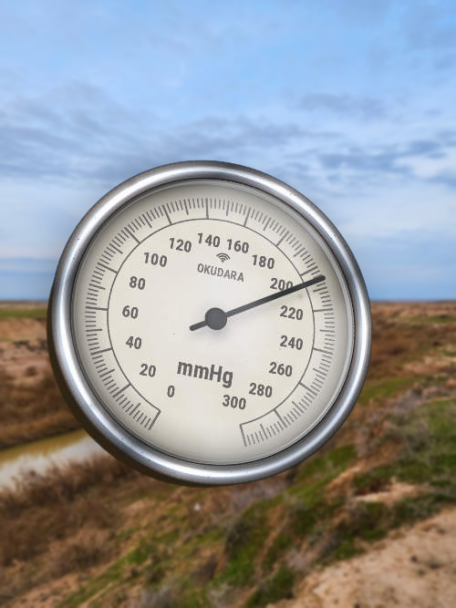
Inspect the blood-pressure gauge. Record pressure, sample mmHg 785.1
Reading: mmHg 206
